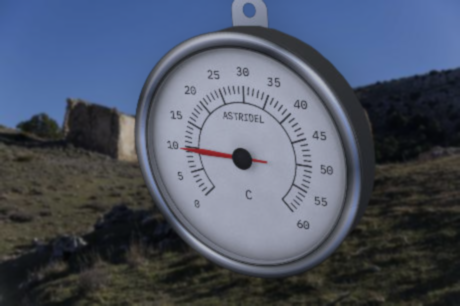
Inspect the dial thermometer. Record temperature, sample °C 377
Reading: °C 10
